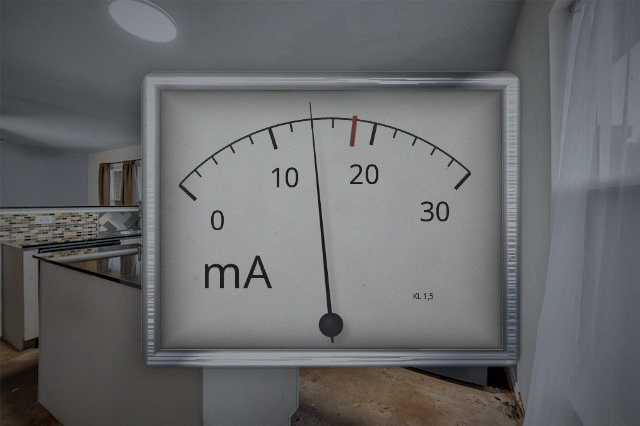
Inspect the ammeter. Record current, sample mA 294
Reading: mA 14
